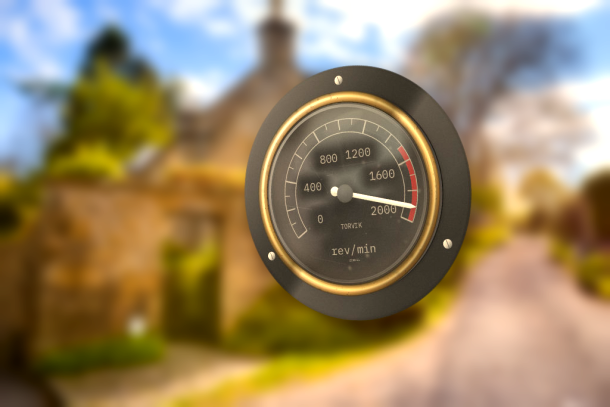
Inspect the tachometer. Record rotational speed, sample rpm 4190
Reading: rpm 1900
